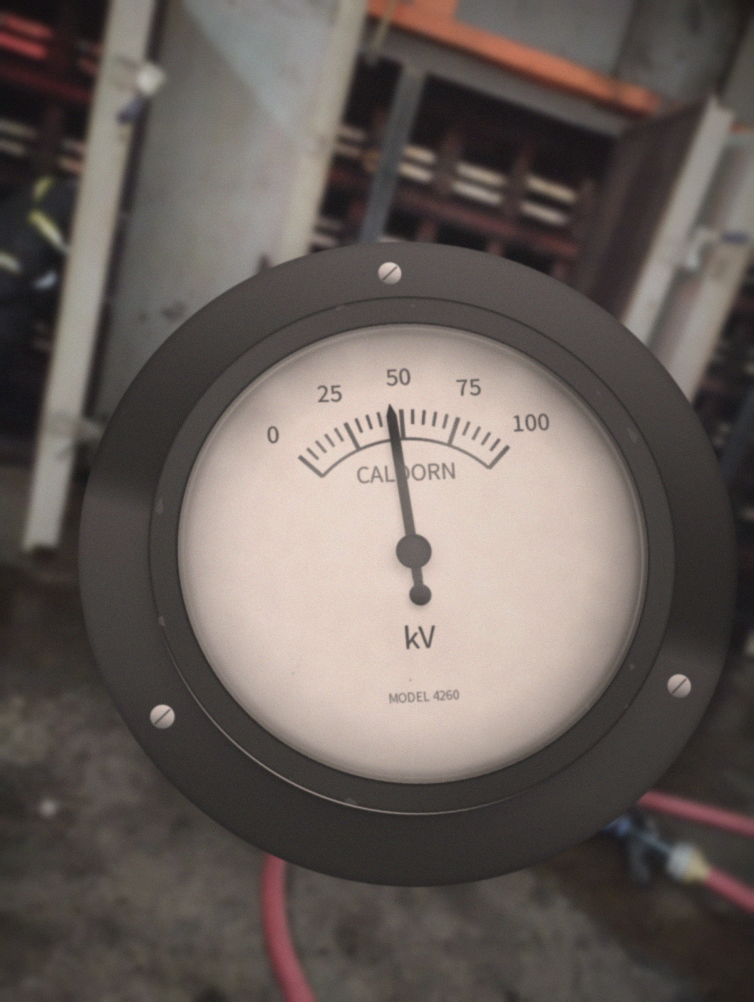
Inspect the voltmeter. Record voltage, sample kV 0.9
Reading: kV 45
